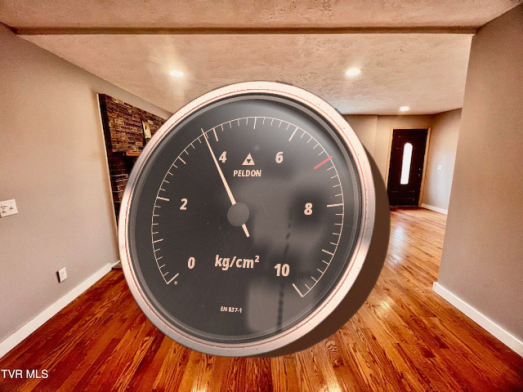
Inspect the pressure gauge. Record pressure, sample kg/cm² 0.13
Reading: kg/cm² 3.8
